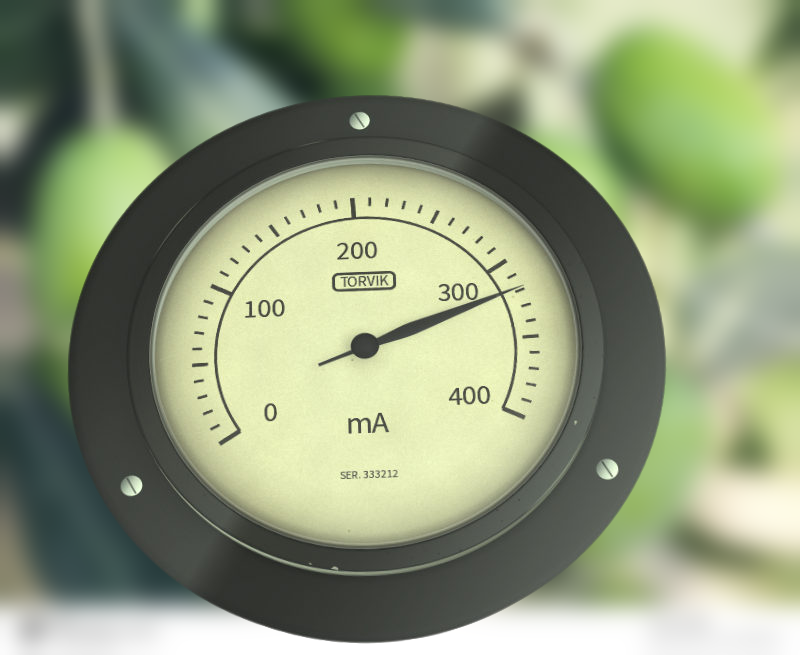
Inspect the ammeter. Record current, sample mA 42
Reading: mA 320
